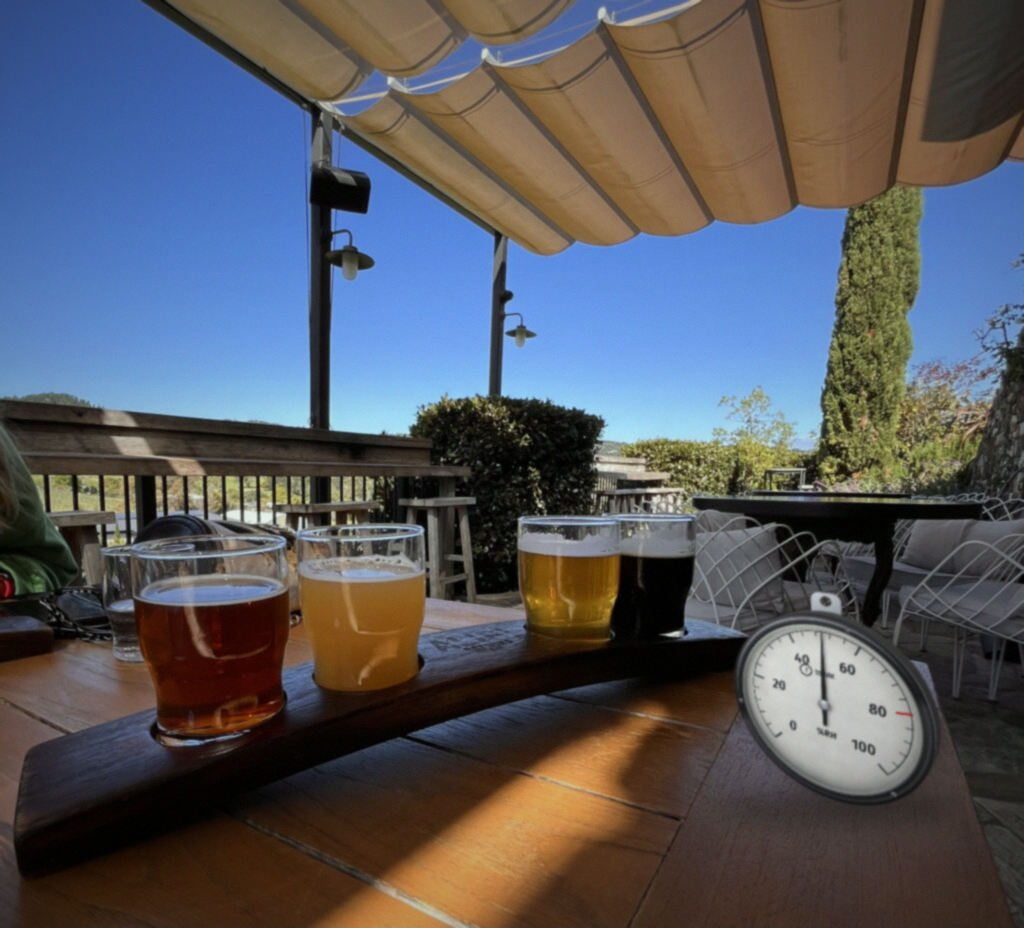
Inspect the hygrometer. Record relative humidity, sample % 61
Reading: % 50
